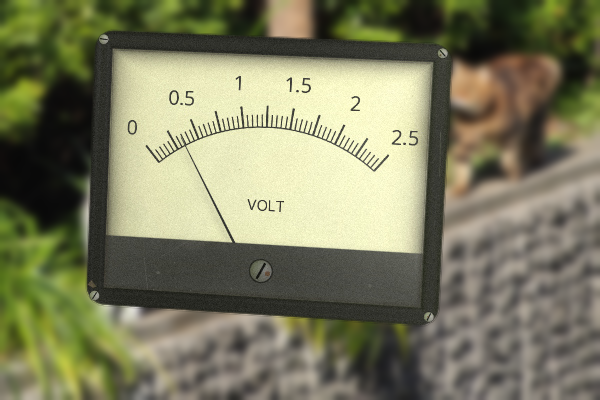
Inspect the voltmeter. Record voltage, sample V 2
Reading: V 0.35
